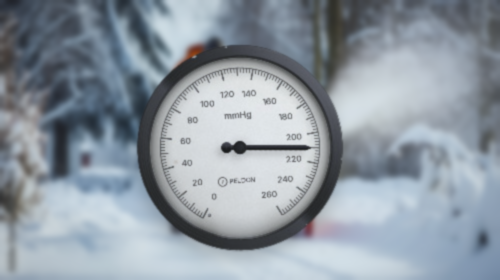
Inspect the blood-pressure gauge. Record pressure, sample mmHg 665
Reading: mmHg 210
